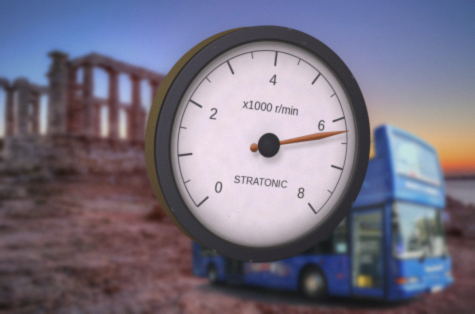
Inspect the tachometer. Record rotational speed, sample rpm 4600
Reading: rpm 6250
